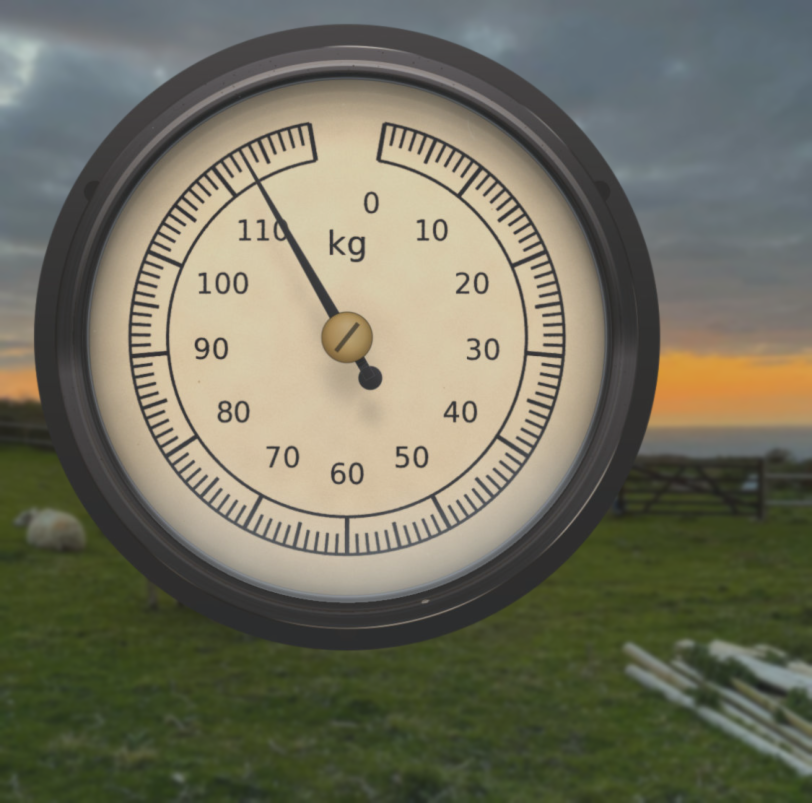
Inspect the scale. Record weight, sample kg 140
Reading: kg 113
